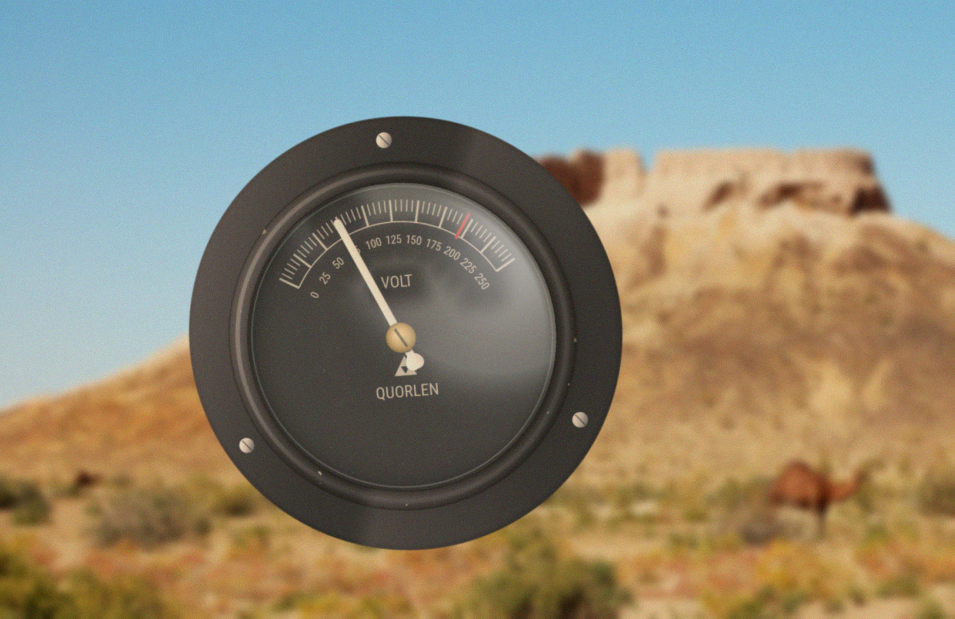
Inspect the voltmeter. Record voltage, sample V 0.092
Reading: V 75
